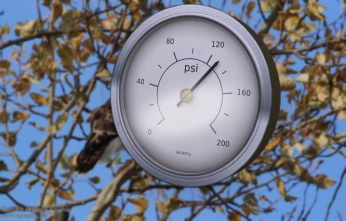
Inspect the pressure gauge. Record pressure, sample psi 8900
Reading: psi 130
